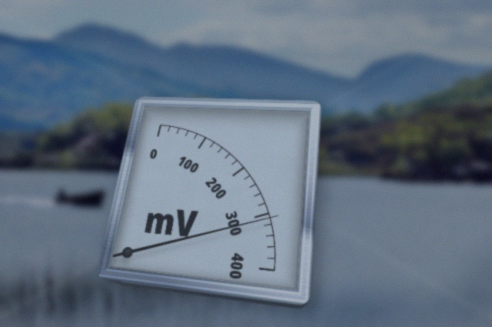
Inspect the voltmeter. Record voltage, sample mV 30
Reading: mV 310
